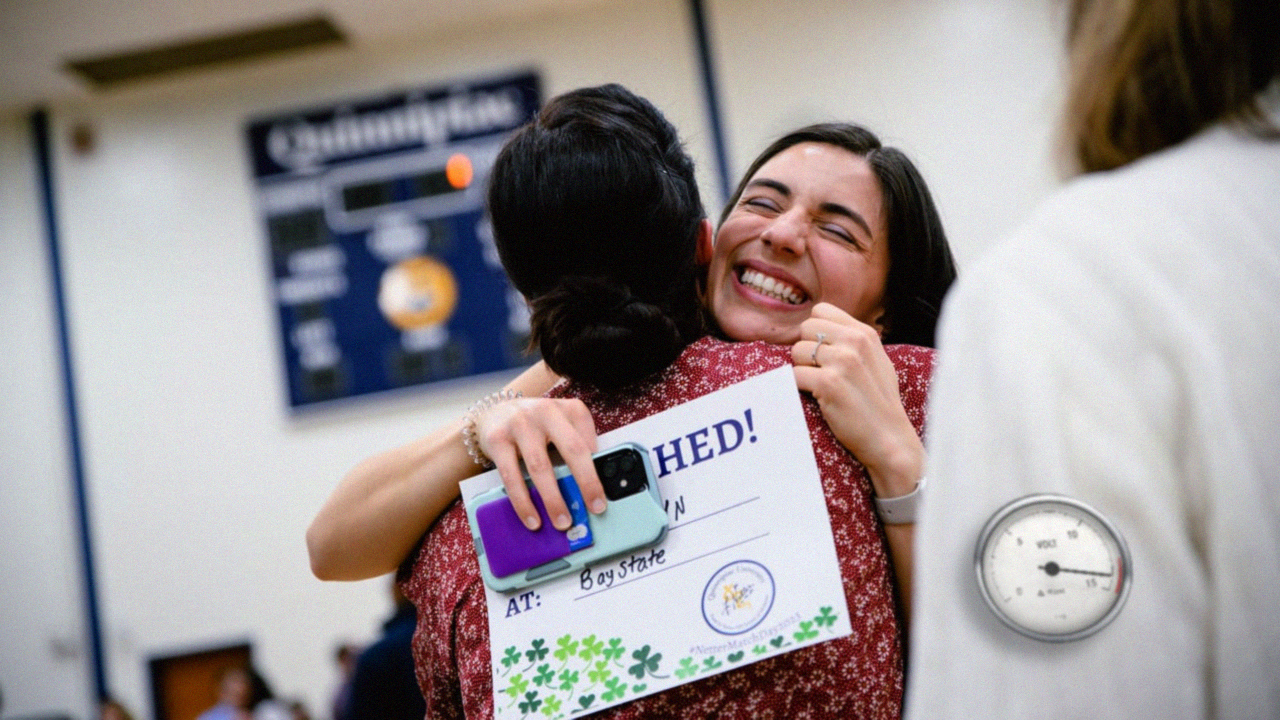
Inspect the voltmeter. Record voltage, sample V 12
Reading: V 14
